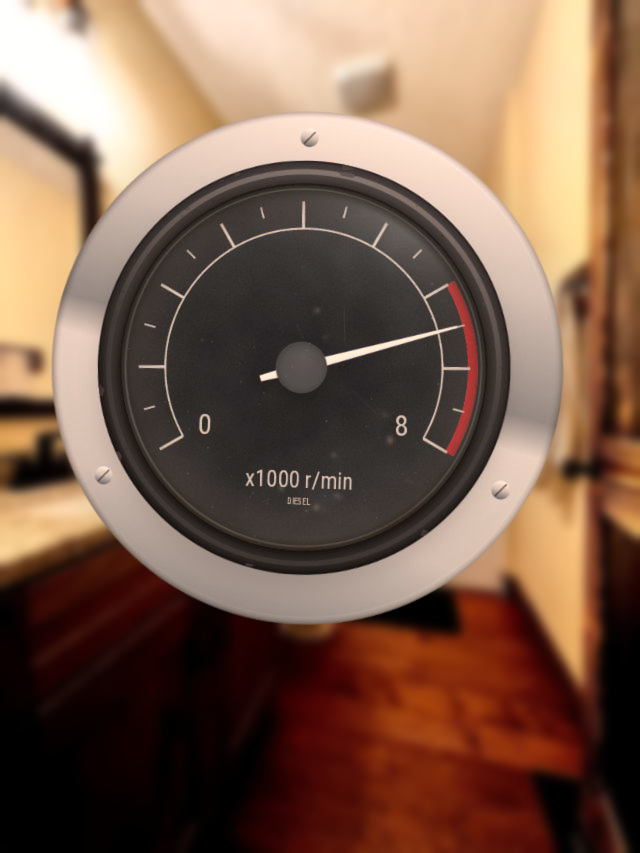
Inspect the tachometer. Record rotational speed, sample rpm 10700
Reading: rpm 6500
